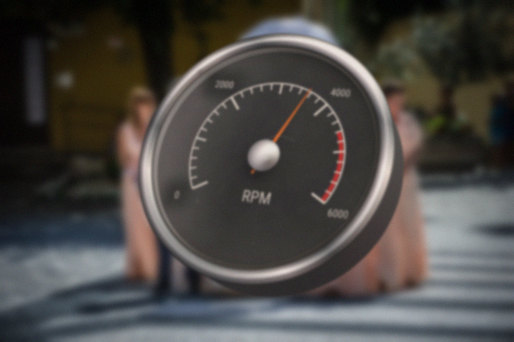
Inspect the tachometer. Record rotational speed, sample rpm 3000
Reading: rpm 3600
